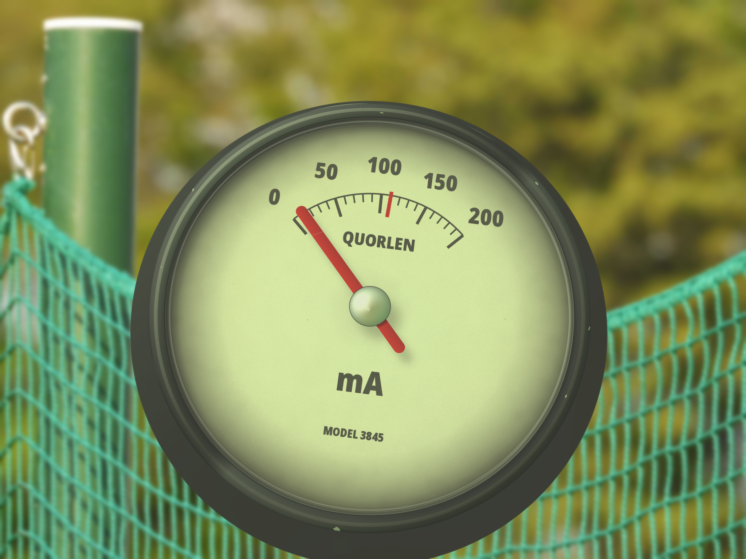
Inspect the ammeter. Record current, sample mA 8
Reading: mA 10
